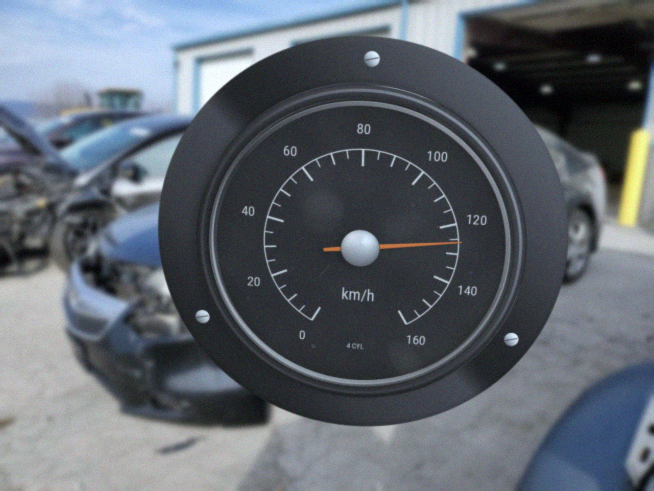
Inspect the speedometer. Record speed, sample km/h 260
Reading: km/h 125
